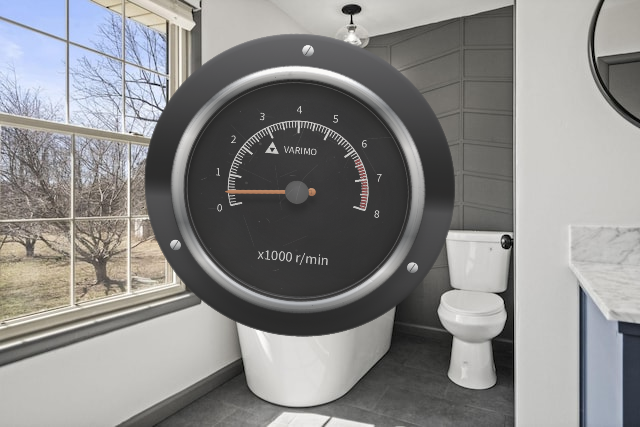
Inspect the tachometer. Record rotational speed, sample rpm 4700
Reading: rpm 500
